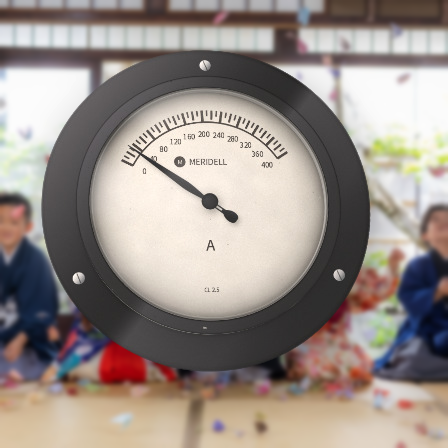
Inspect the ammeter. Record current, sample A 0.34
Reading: A 30
